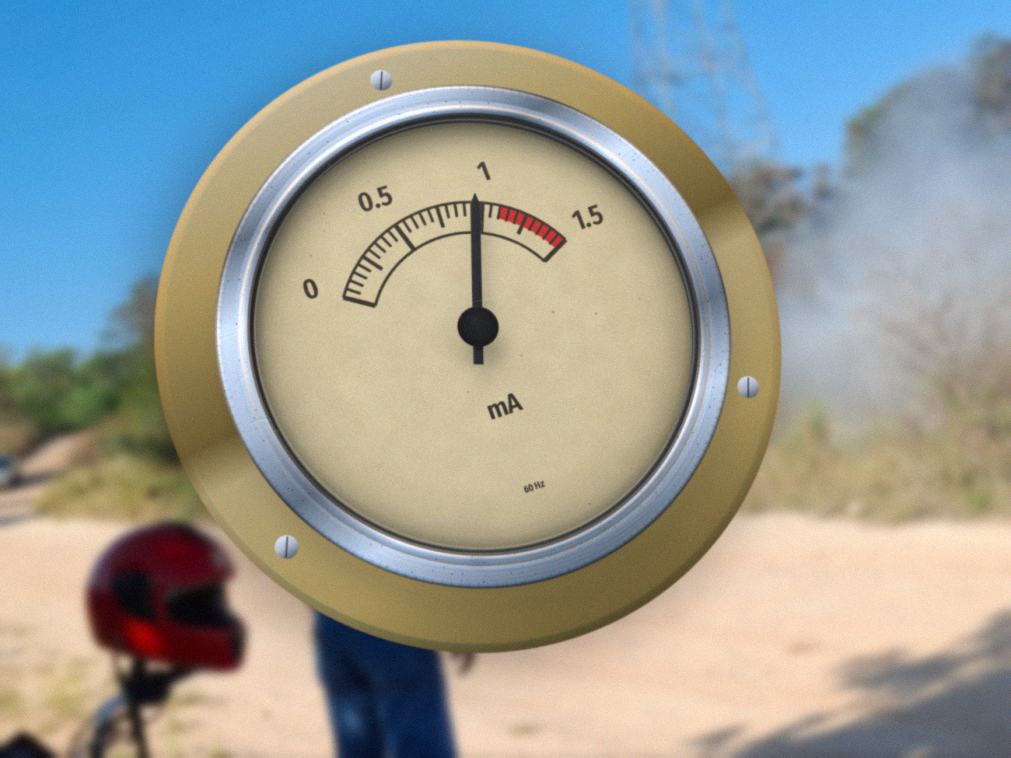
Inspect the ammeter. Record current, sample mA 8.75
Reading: mA 0.95
